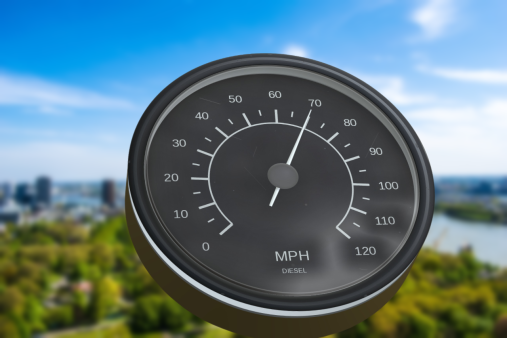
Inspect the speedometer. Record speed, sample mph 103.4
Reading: mph 70
